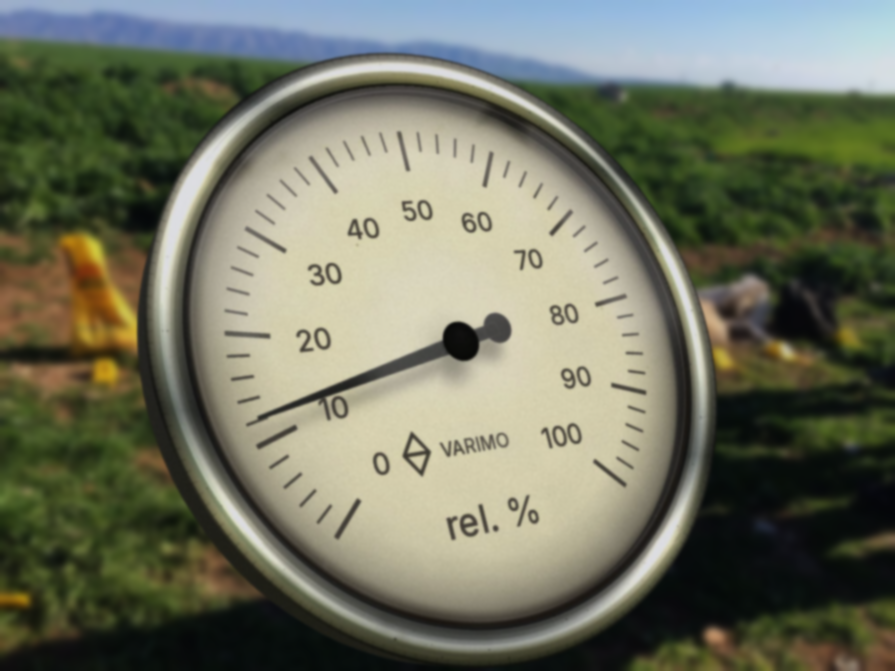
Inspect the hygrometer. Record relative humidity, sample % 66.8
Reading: % 12
